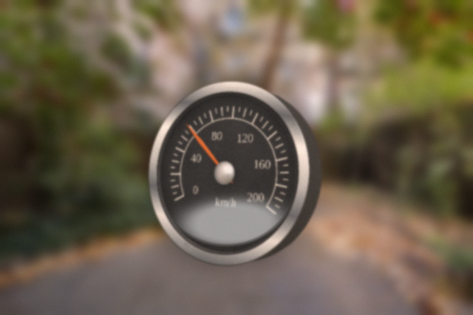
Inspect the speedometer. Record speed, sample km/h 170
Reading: km/h 60
